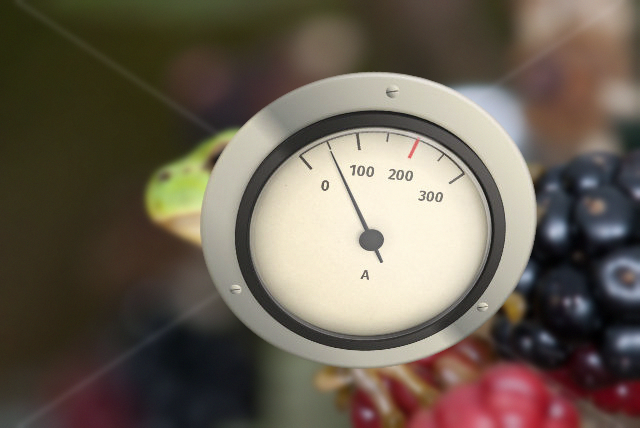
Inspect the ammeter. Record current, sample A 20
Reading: A 50
